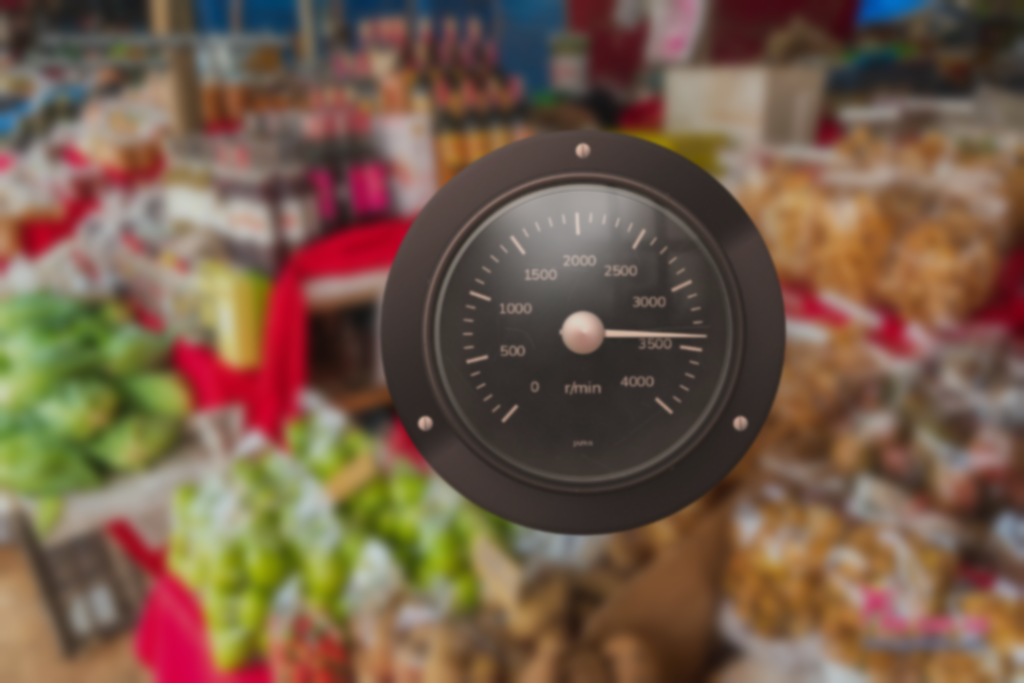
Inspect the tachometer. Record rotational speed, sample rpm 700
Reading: rpm 3400
